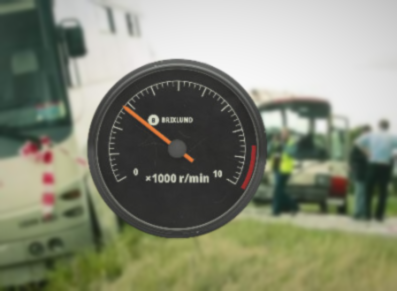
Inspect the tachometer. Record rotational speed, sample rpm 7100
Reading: rpm 2800
